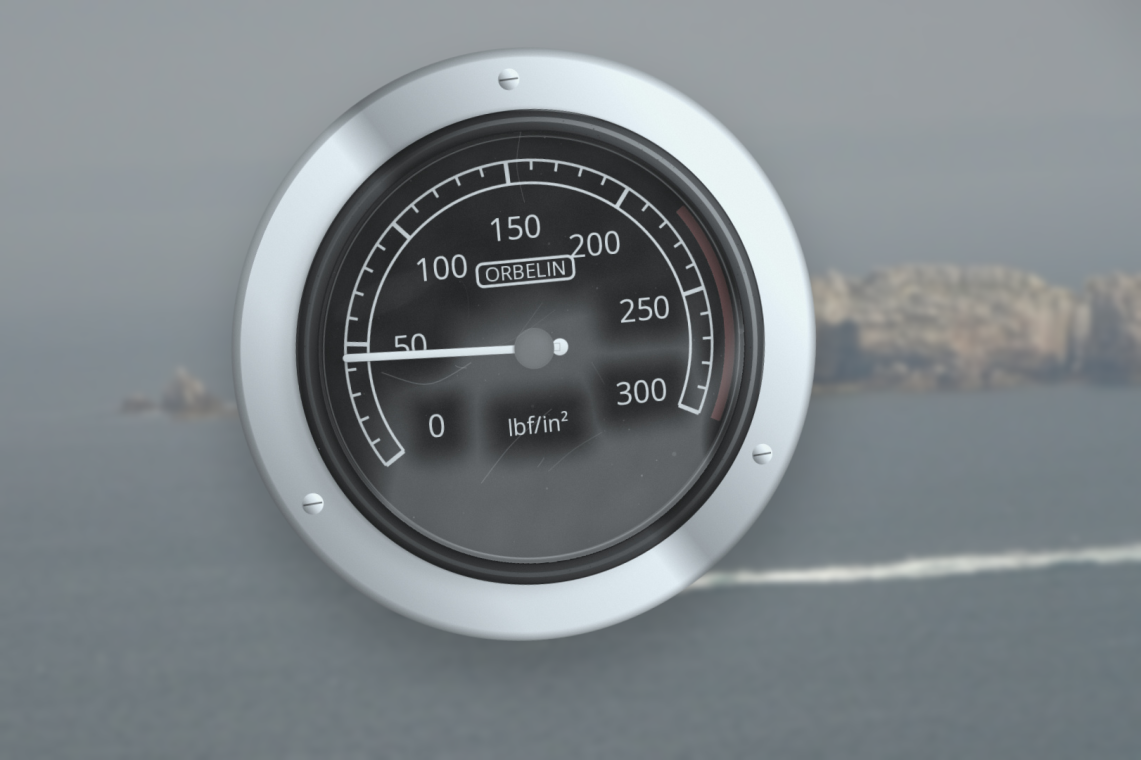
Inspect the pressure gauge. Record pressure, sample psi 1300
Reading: psi 45
